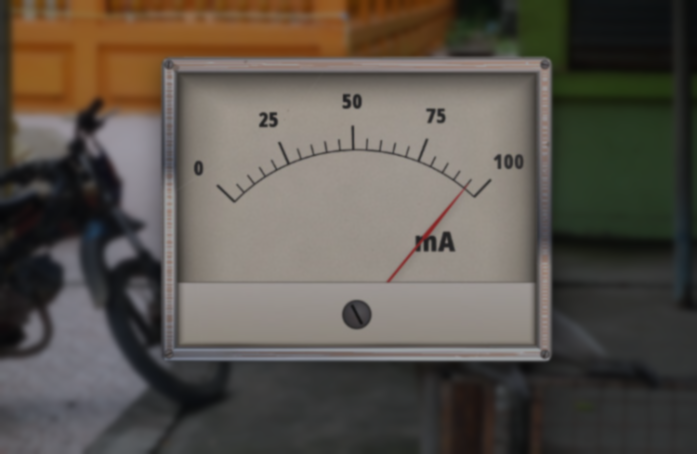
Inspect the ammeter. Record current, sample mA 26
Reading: mA 95
